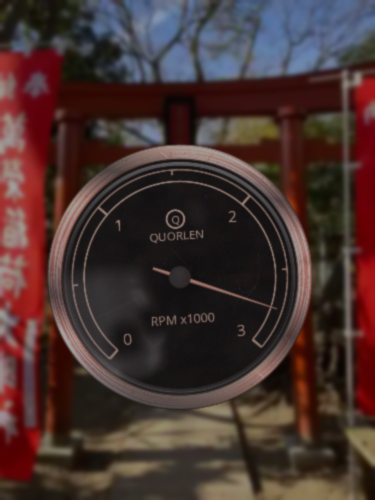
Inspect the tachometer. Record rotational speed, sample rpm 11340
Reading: rpm 2750
